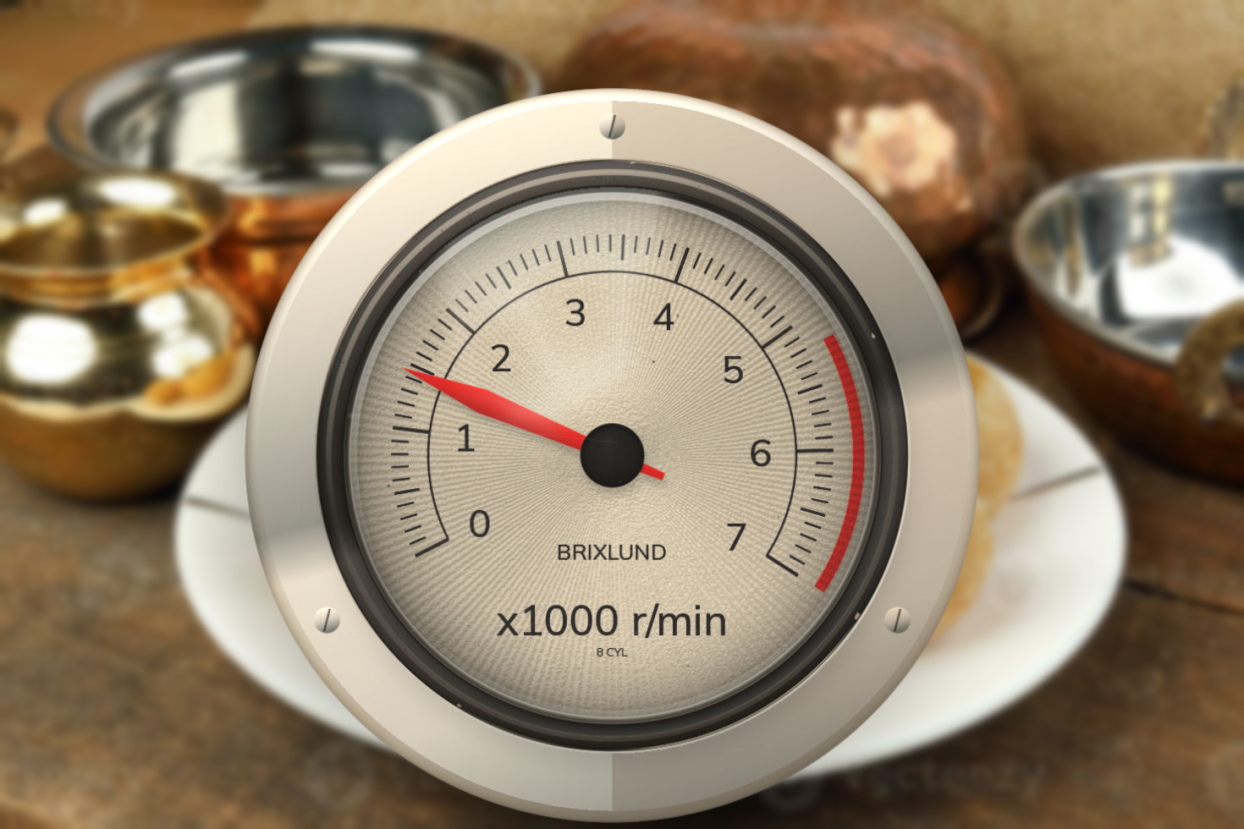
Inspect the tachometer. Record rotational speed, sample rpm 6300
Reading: rpm 1450
